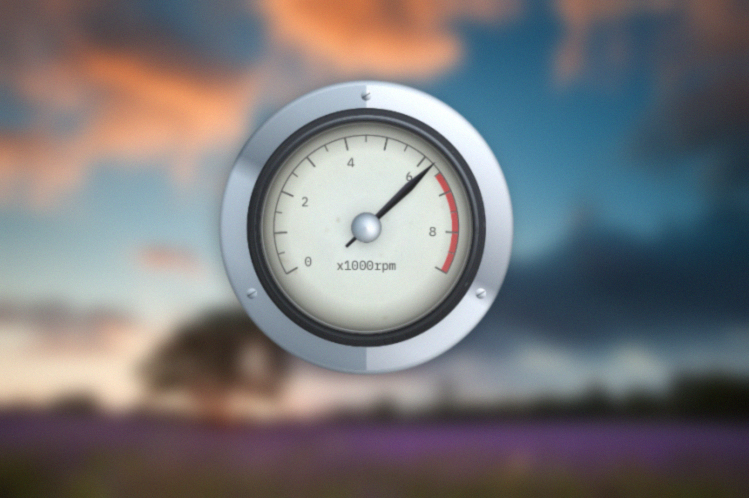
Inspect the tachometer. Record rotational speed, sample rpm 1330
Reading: rpm 6250
